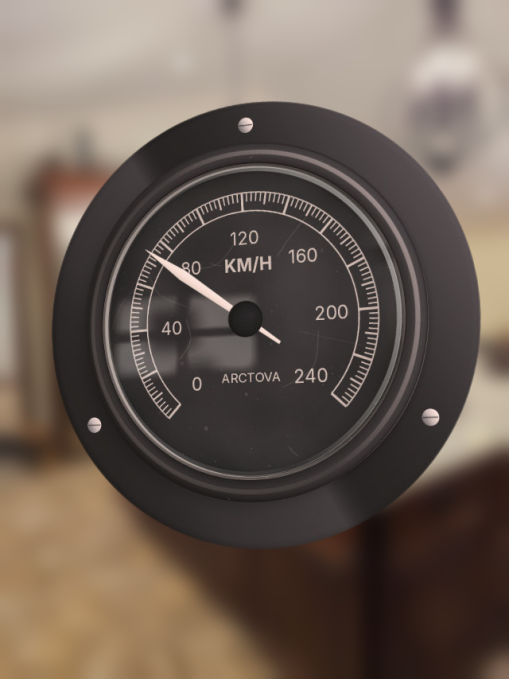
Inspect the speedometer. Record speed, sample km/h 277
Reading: km/h 74
